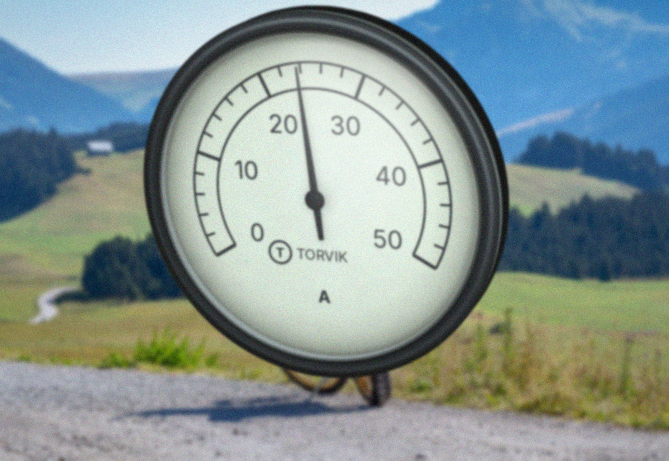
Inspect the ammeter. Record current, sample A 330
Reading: A 24
